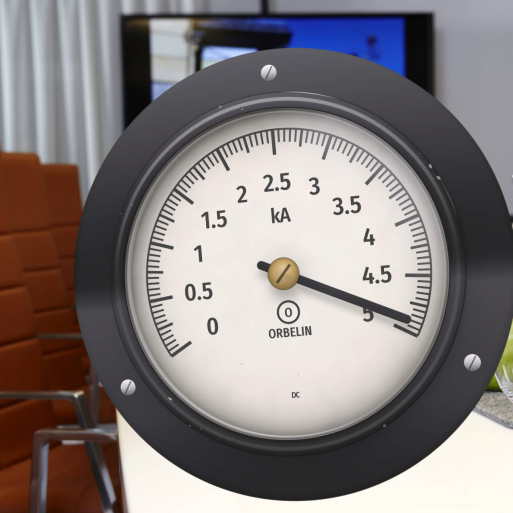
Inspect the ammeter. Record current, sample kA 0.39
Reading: kA 4.9
